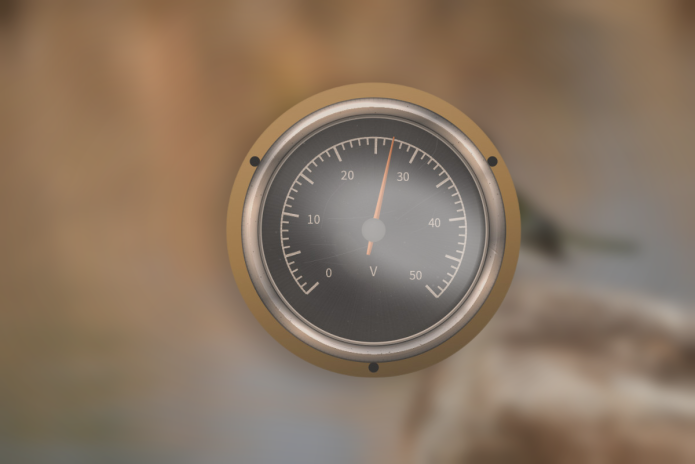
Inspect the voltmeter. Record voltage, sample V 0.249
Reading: V 27
